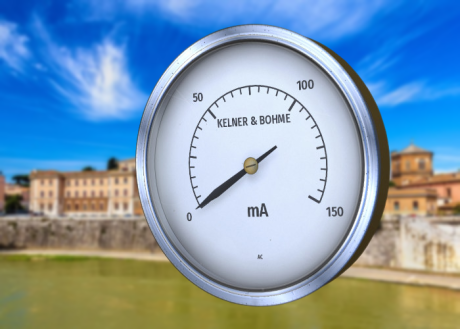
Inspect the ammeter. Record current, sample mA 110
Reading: mA 0
